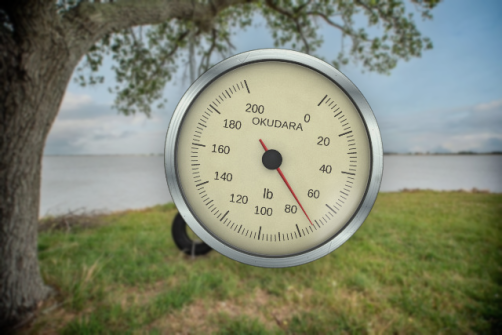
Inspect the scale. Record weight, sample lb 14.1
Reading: lb 72
